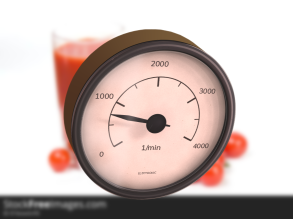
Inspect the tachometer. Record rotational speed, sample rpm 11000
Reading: rpm 750
